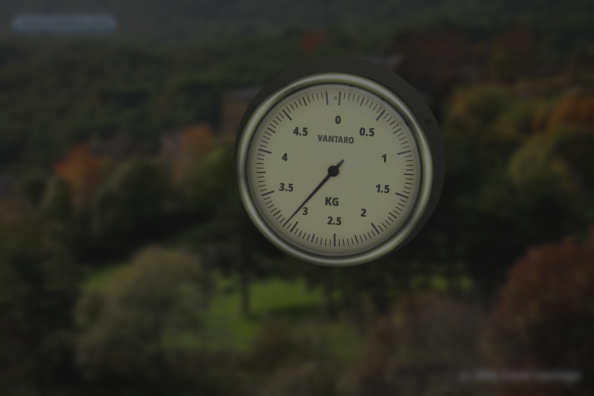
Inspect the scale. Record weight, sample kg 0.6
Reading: kg 3.1
